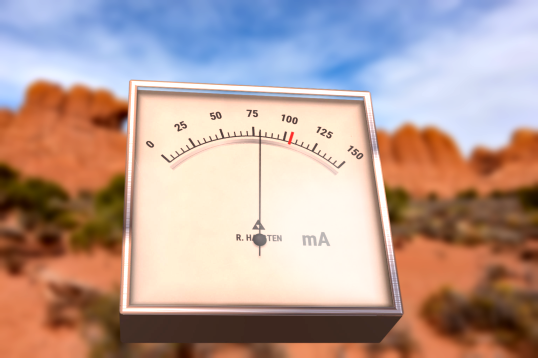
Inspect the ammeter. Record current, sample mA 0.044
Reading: mA 80
